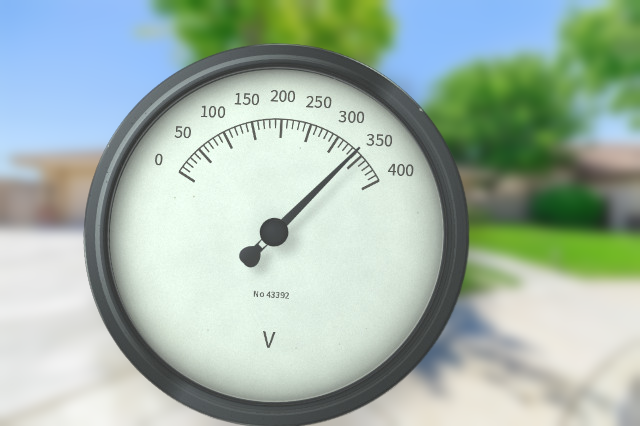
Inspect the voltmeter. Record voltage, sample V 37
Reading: V 340
